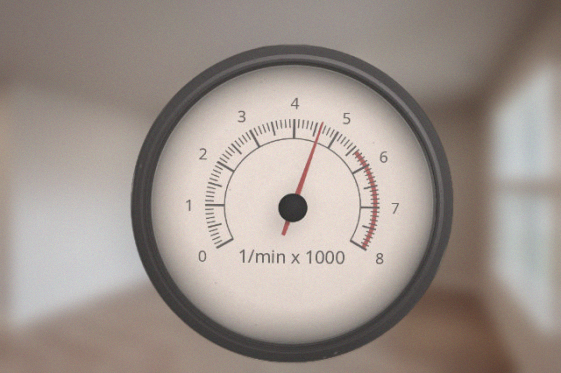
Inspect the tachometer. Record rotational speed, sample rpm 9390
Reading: rpm 4600
